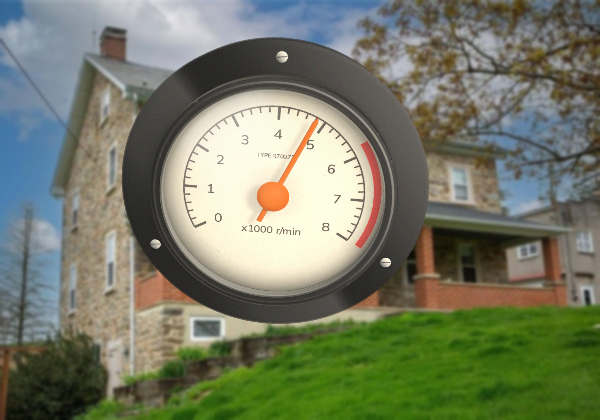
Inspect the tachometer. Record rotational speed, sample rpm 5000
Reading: rpm 4800
